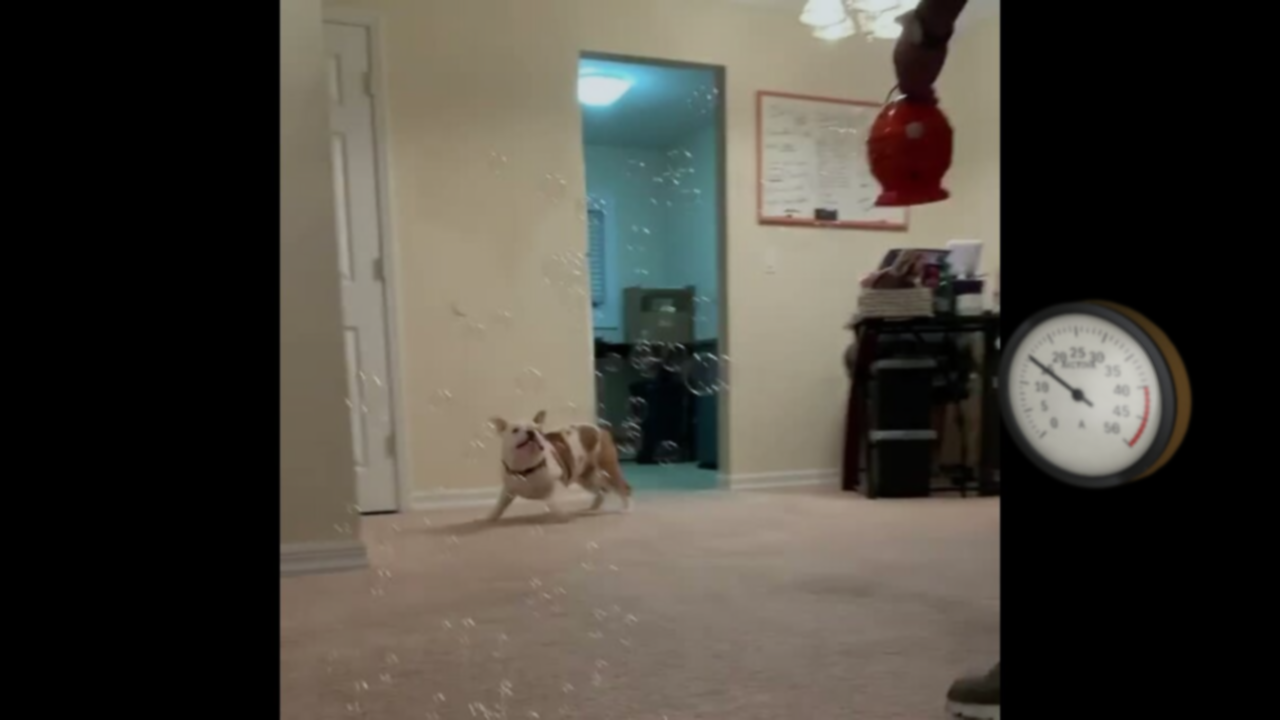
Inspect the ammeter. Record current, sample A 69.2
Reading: A 15
